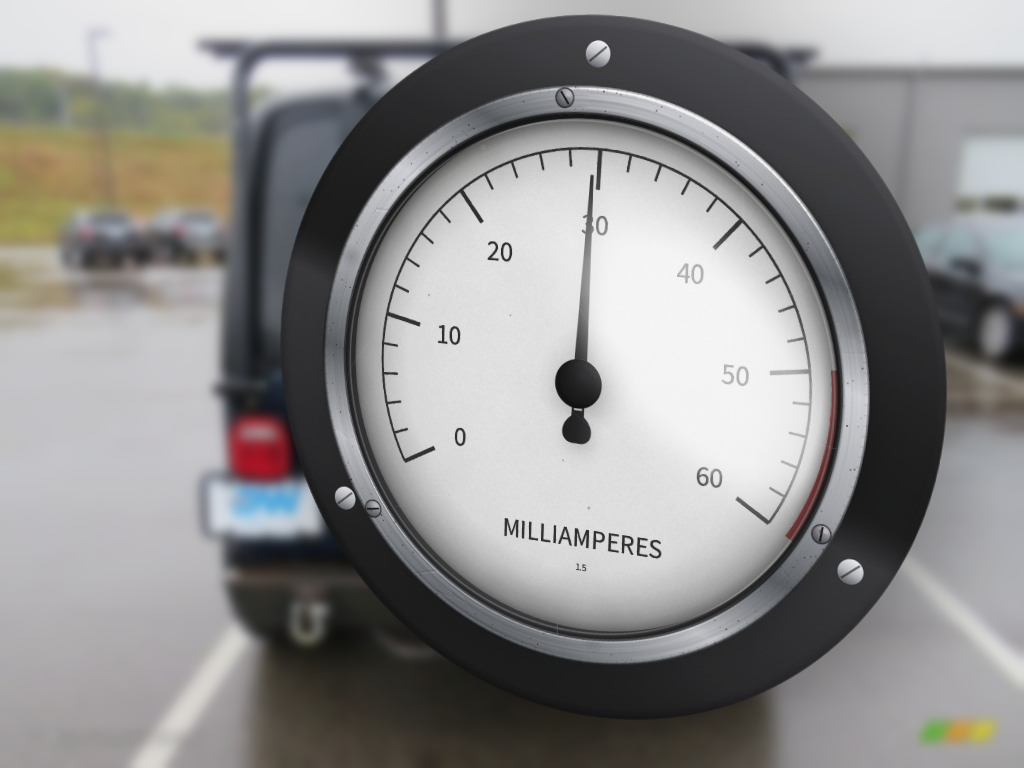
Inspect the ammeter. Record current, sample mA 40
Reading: mA 30
